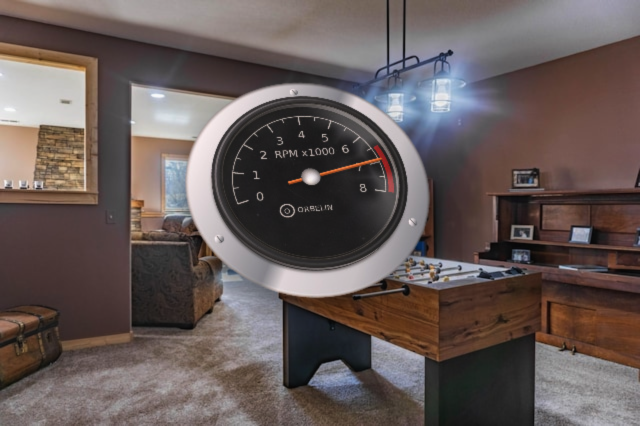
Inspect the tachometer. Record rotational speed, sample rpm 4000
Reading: rpm 7000
